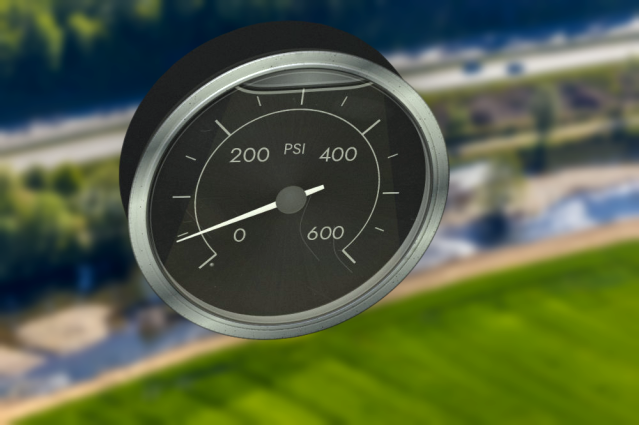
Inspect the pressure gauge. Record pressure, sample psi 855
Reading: psi 50
